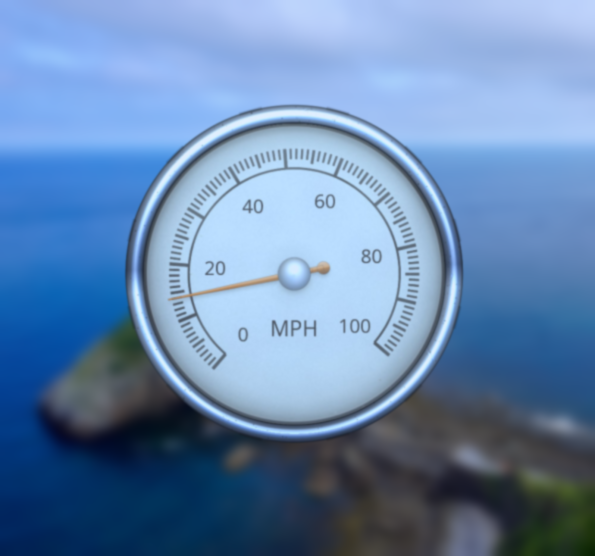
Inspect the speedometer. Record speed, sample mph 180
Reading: mph 14
